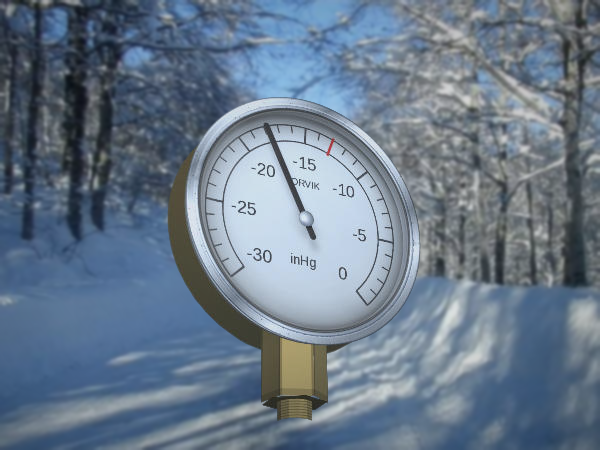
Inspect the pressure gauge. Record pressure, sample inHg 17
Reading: inHg -18
